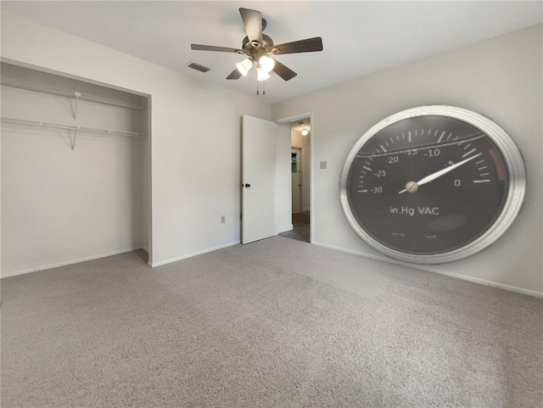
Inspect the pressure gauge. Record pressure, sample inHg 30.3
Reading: inHg -4
